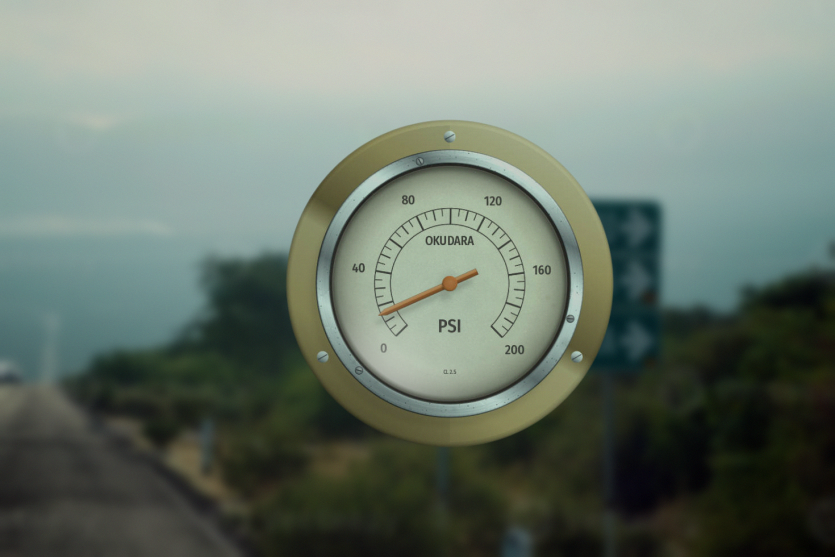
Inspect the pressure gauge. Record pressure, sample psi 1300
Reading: psi 15
